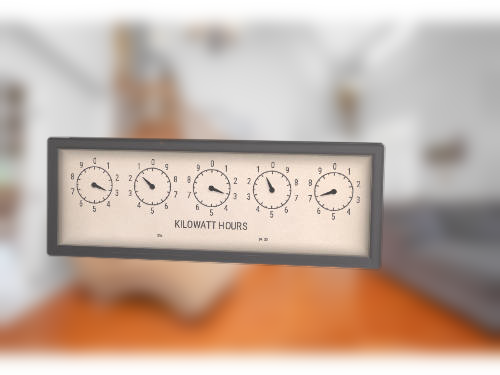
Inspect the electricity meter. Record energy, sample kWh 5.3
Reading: kWh 31307
